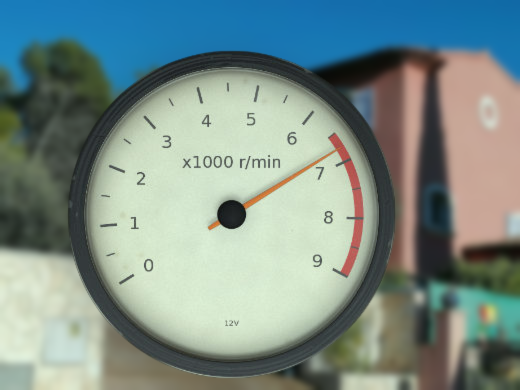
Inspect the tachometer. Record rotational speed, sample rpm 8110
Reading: rpm 6750
